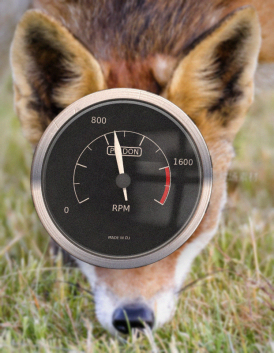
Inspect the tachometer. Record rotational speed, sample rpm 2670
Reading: rpm 900
